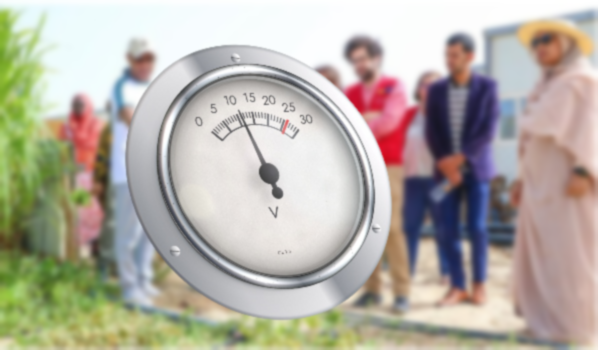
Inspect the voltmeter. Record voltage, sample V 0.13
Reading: V 10
